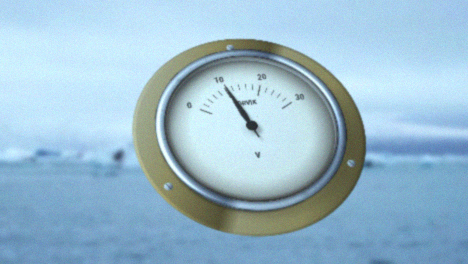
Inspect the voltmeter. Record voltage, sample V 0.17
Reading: V 10
